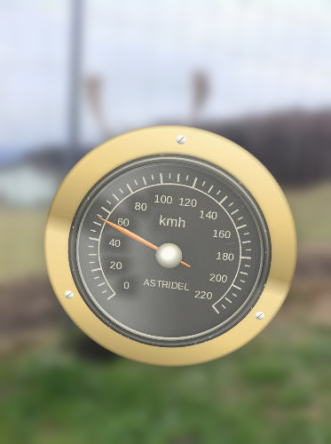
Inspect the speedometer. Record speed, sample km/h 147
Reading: km/h 55
